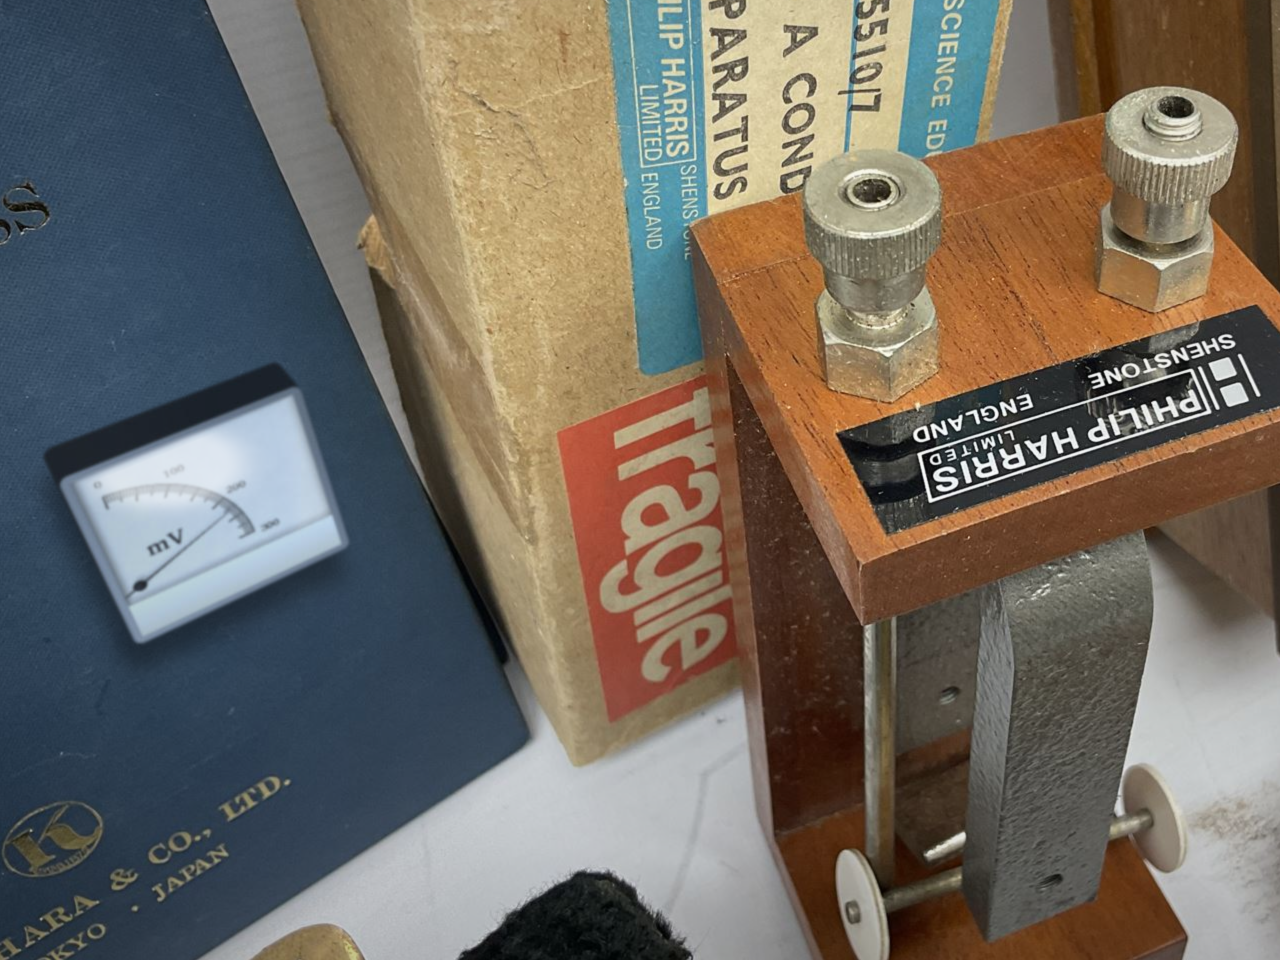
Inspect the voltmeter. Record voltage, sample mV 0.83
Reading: mV 225
